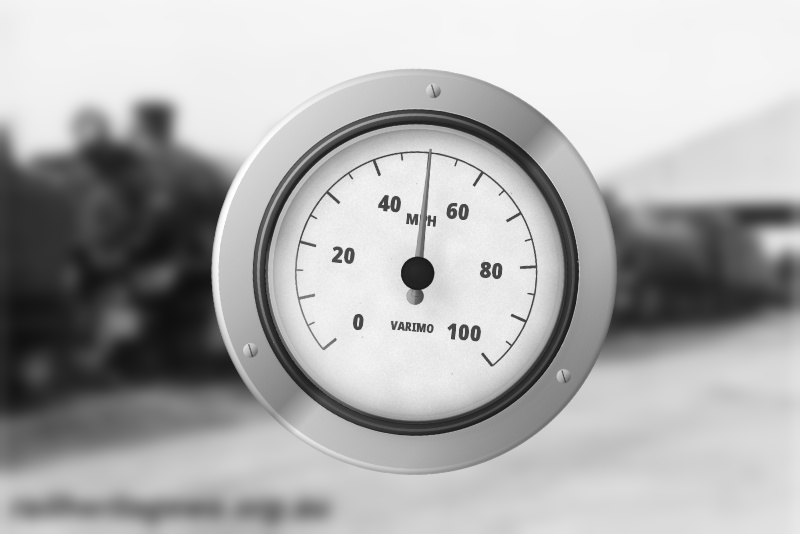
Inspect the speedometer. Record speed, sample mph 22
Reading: mph 50
